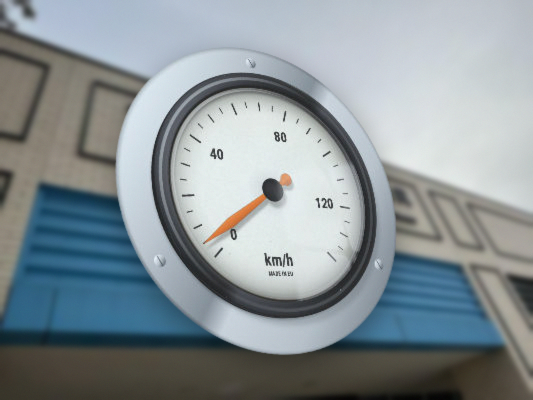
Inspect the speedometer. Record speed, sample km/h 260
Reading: km/h 5
